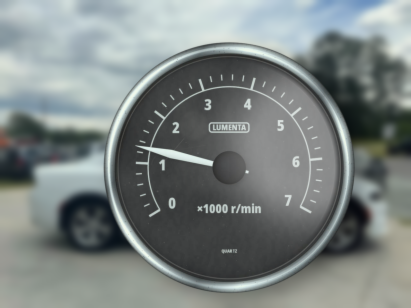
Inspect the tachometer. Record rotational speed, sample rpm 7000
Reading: rpm 1300
